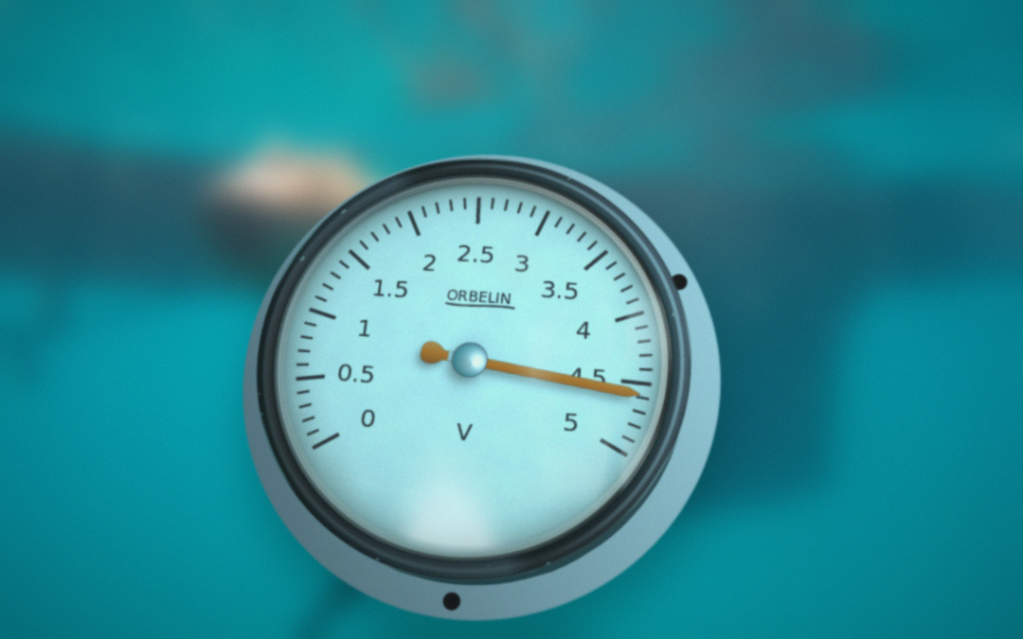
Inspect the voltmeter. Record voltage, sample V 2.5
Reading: V 4.6
